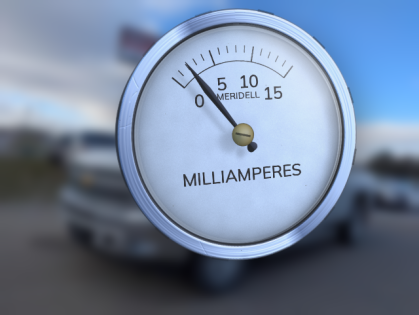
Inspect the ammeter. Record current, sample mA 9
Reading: mA 2
